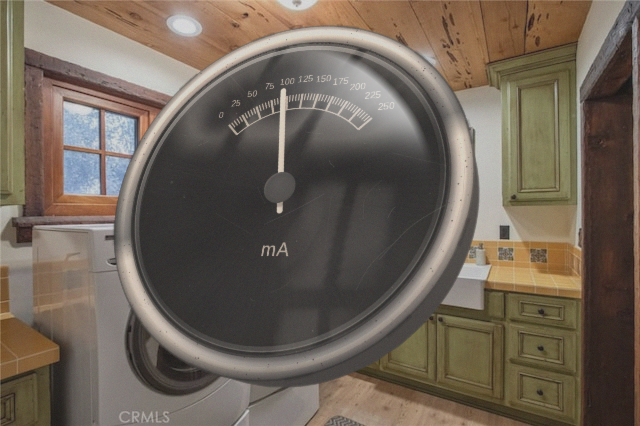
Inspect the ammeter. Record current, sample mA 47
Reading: mA 100
